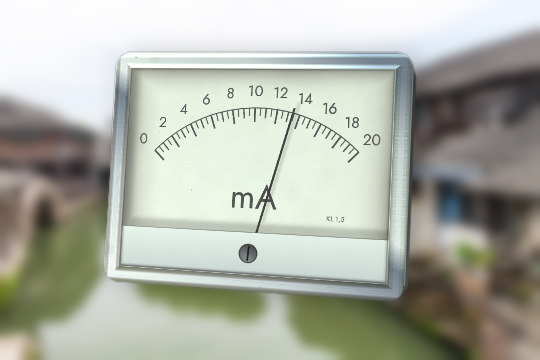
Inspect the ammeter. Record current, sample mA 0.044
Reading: mA 13.5
